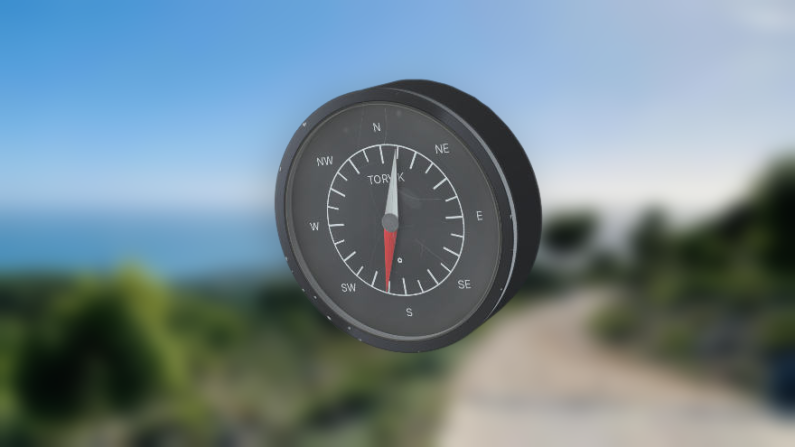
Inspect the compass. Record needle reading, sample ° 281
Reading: ° 195
